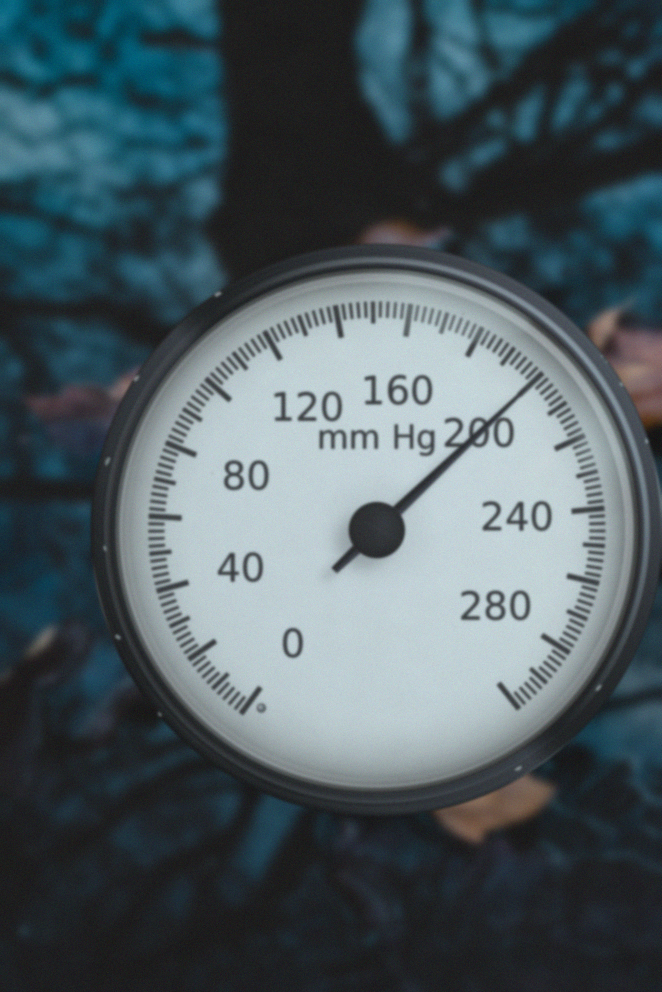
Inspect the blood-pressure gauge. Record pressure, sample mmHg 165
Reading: mmHg 200
